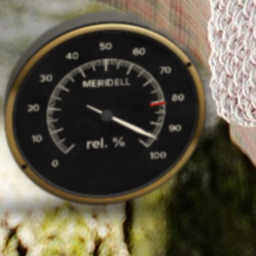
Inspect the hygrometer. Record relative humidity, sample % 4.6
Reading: % 95
